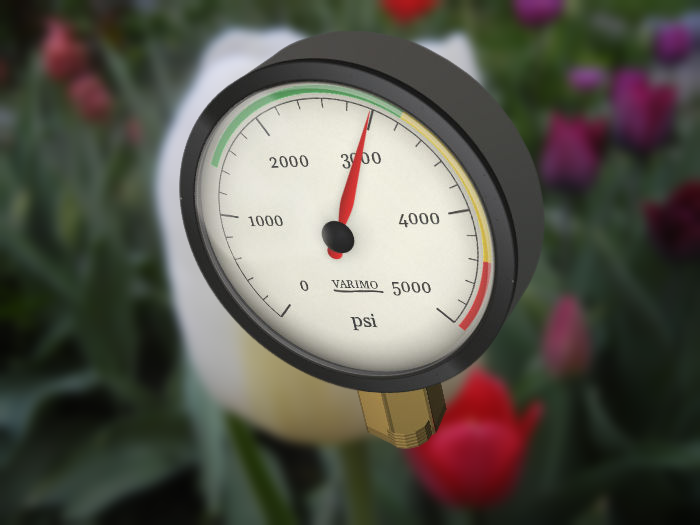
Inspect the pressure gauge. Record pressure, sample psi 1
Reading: psi 3000
